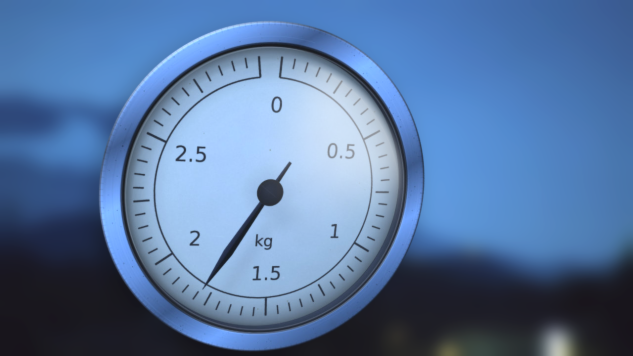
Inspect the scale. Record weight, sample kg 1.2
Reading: kg 1.8
